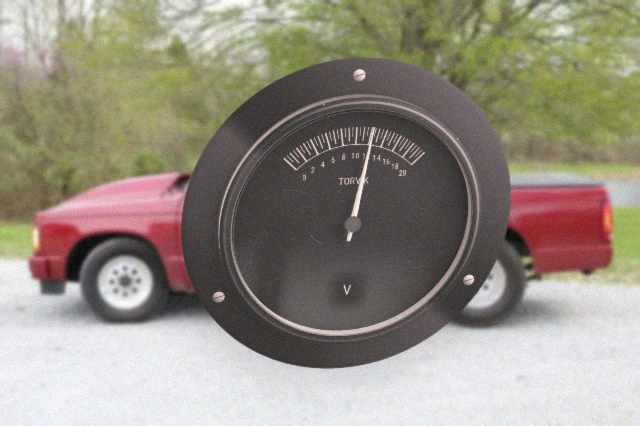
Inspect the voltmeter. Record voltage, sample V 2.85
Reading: V 12
